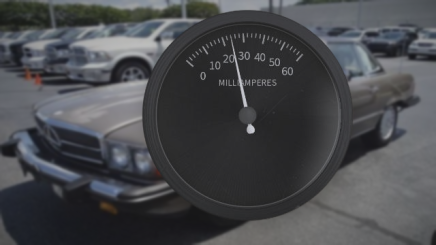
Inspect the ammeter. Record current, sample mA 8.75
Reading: mA 24
